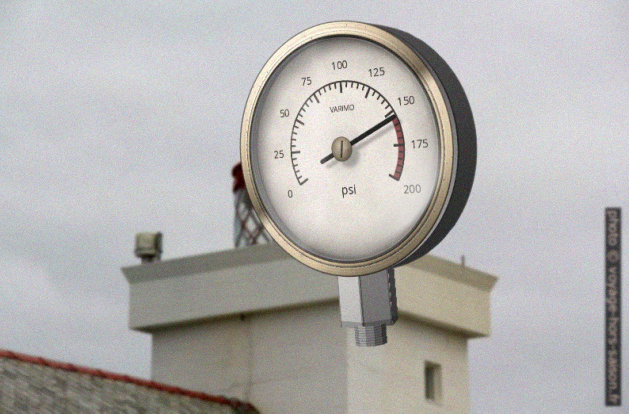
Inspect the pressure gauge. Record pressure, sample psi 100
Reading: psi 155
